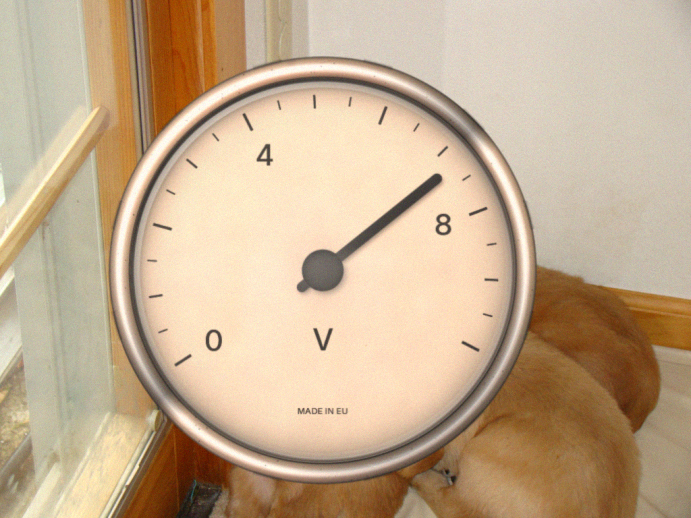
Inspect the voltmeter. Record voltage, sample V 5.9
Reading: V 7.25
